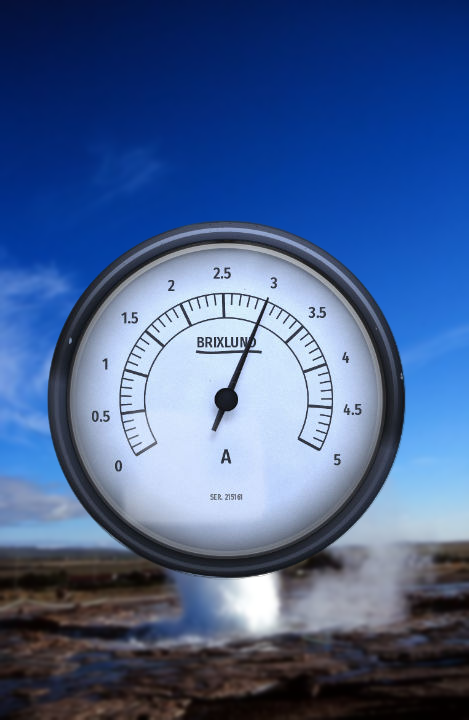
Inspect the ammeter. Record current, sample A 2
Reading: A 3
